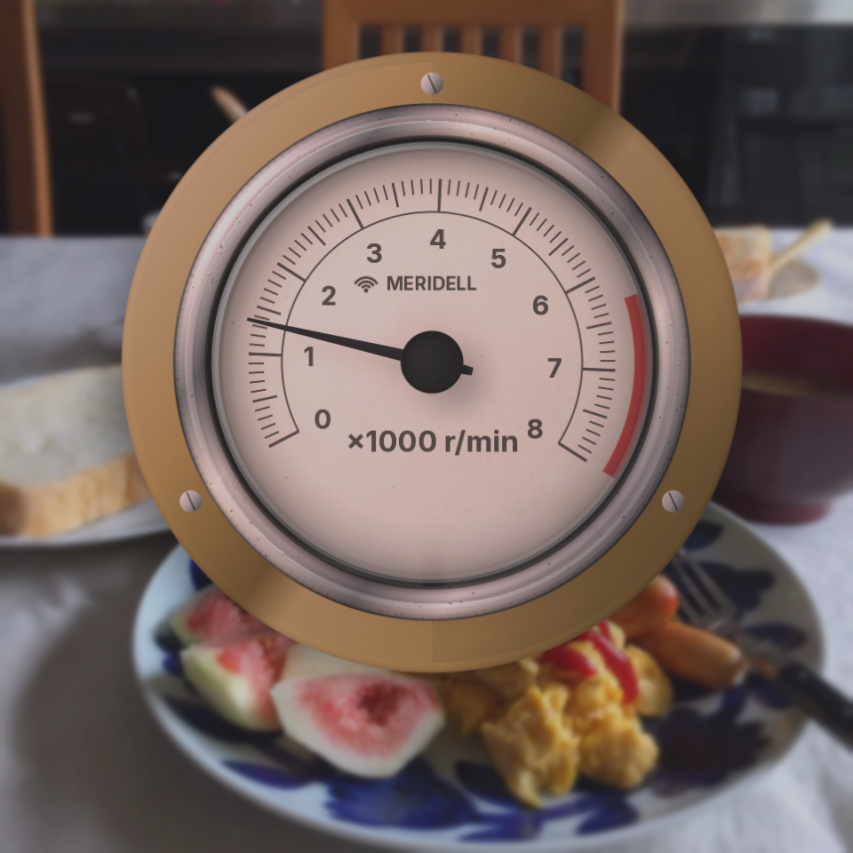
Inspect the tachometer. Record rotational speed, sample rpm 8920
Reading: rpm 1350
